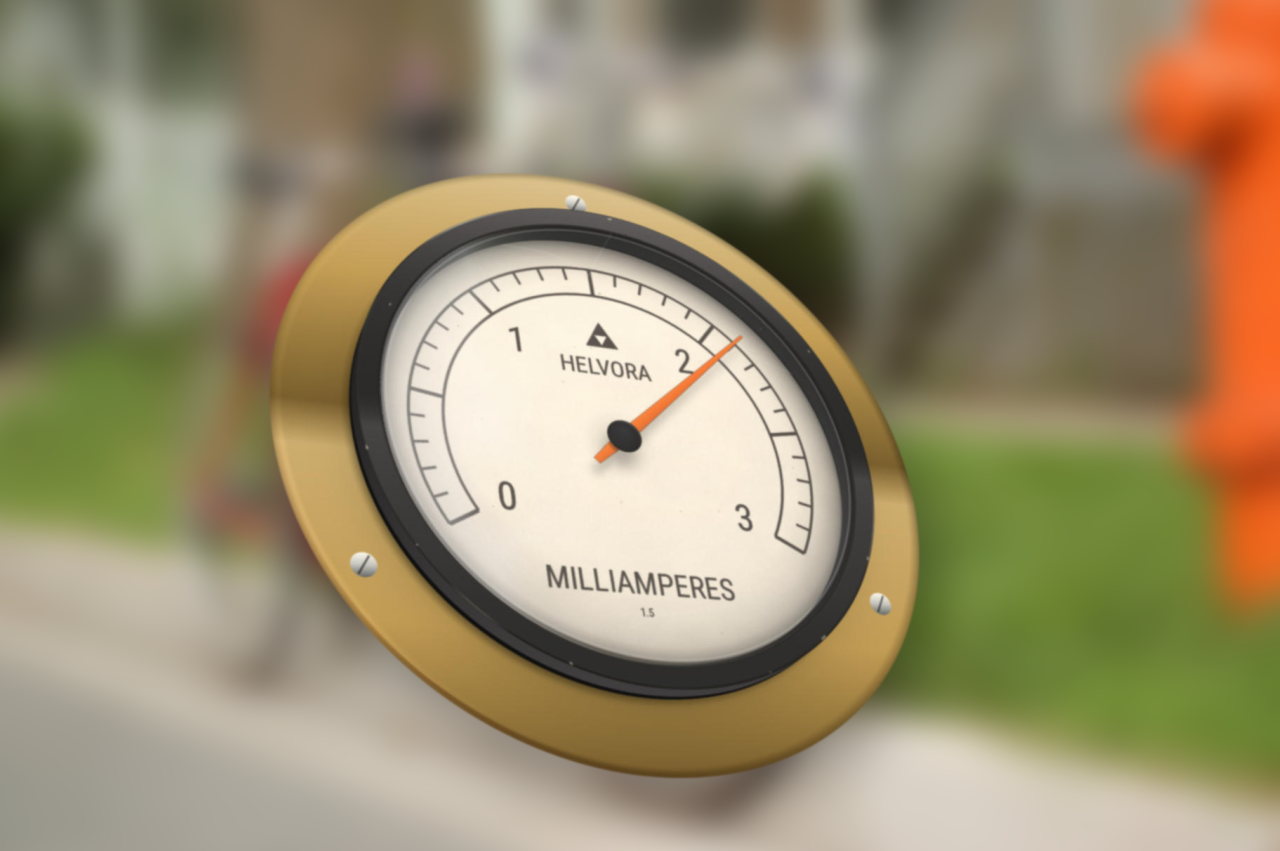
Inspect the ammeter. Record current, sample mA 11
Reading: mA 2.1
